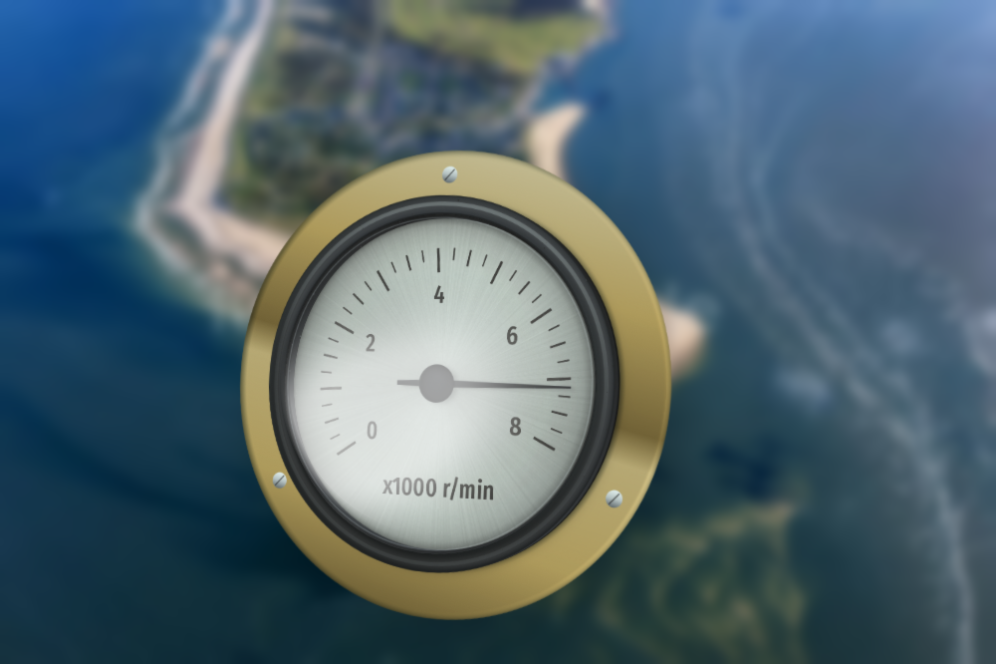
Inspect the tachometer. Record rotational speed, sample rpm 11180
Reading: rpm 7125
